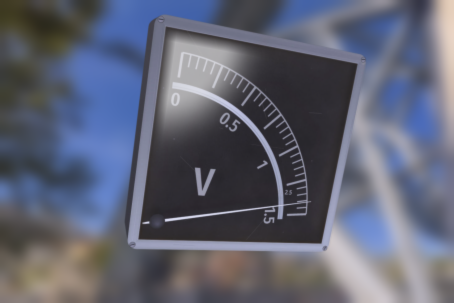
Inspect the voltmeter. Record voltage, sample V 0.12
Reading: V 1.4
